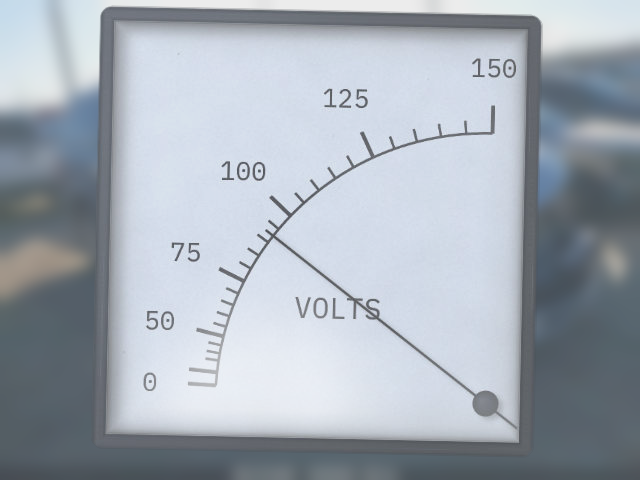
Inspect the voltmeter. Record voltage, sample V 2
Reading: V 92.5
